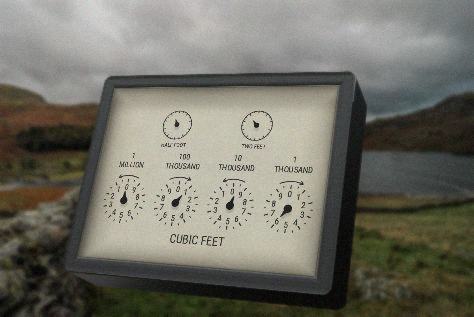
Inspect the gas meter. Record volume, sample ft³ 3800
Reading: ft³ 9600
